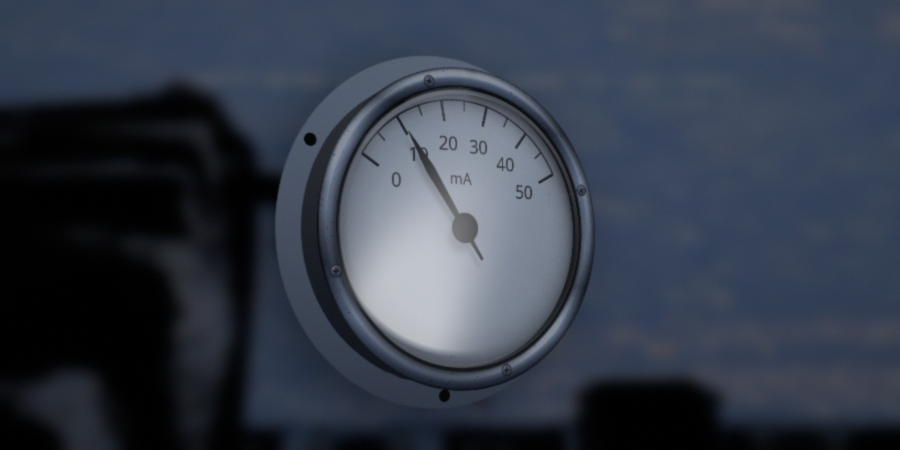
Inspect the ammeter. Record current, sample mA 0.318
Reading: mA 10
